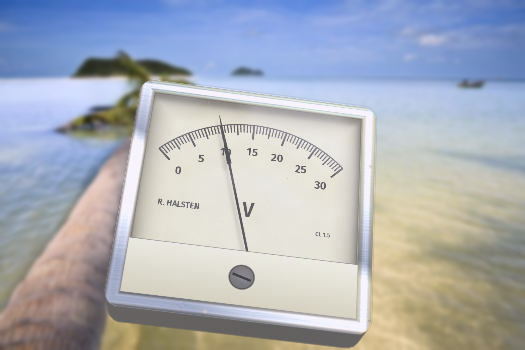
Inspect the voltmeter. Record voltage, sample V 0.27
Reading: V 10
